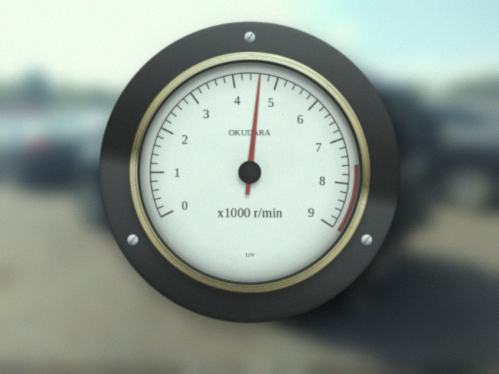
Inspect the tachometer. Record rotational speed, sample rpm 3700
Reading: rpm 4600
